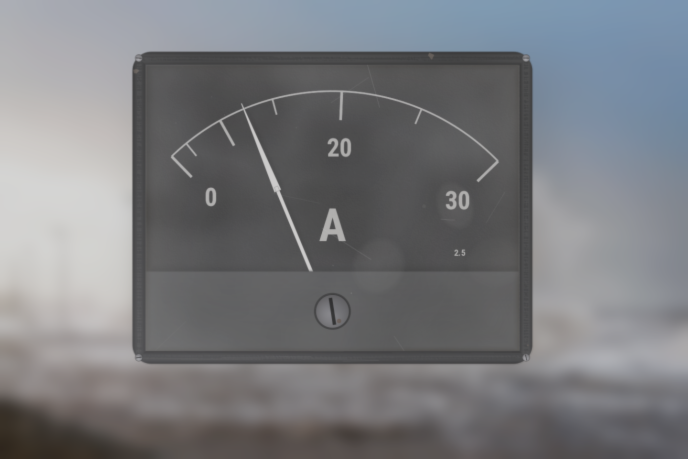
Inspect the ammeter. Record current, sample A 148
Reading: A 12.5
